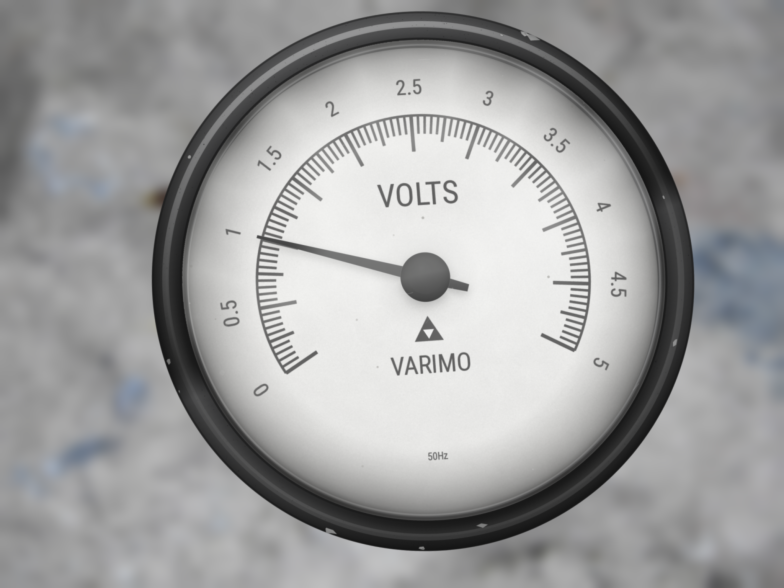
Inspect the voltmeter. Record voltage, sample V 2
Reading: V 1
